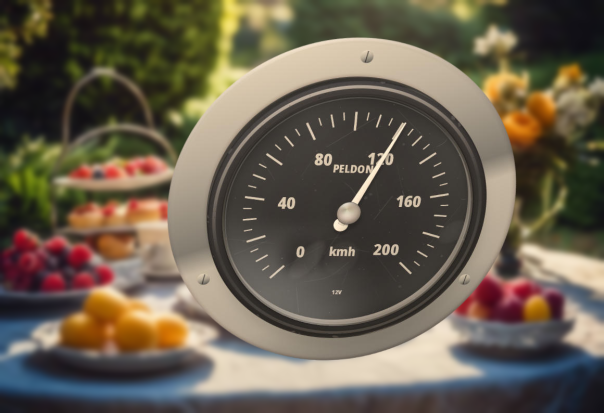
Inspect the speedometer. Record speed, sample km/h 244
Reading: km/h 120
